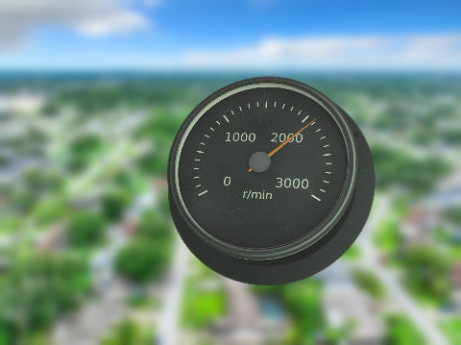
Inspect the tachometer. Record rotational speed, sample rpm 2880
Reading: rpm 2100
